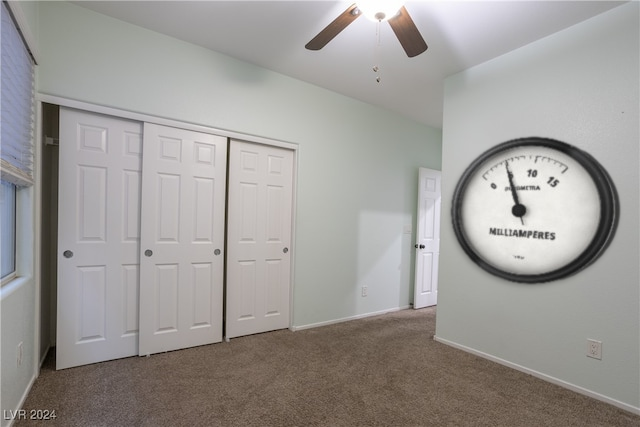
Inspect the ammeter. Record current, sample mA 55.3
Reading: mA 5
